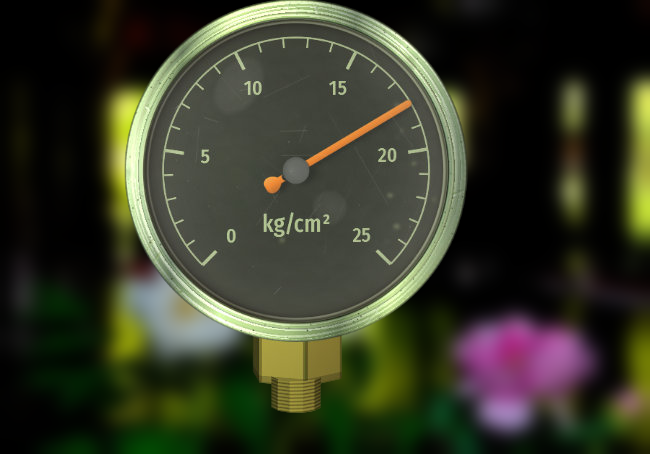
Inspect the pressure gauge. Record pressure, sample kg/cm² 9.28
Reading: kg/cm² 18
